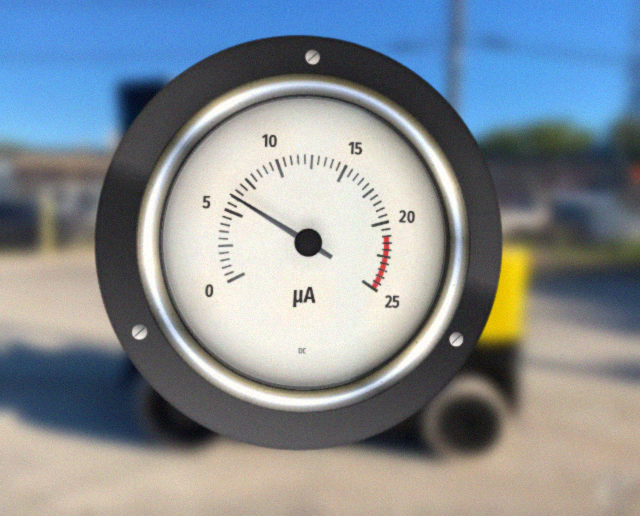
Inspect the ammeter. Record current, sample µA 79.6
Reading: µA 6
